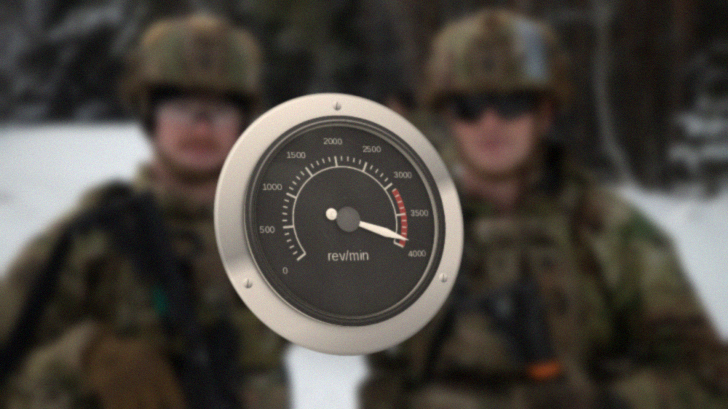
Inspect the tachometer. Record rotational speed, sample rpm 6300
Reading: rpm 3900
